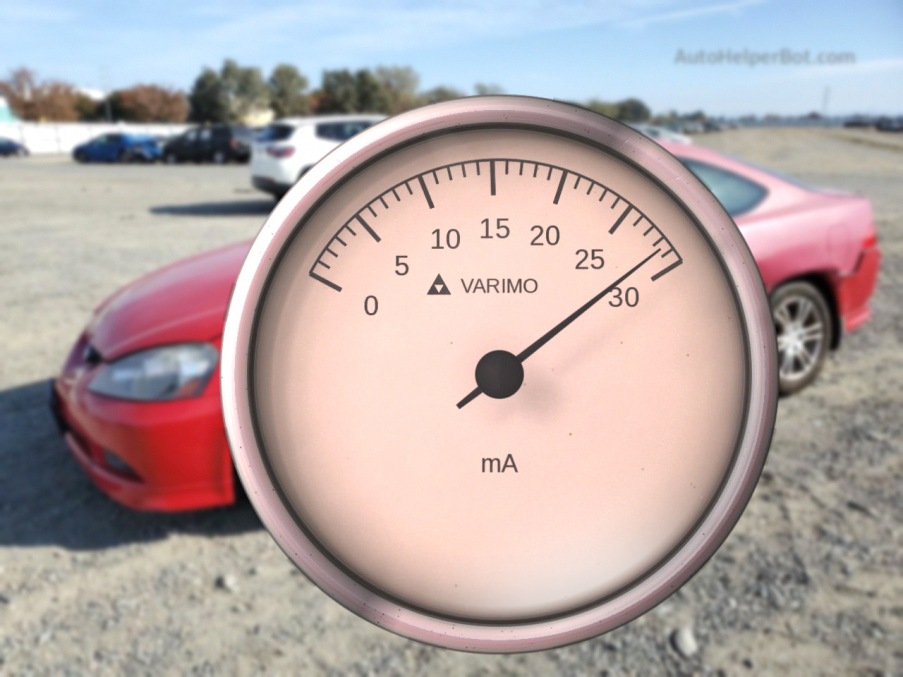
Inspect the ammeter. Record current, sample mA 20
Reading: mA 28.5
